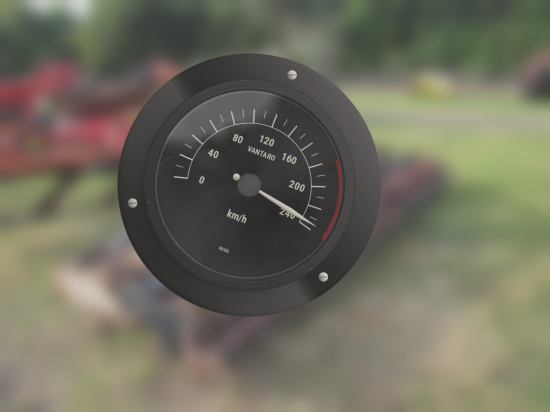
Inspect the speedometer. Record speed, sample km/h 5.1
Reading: km/h 235
